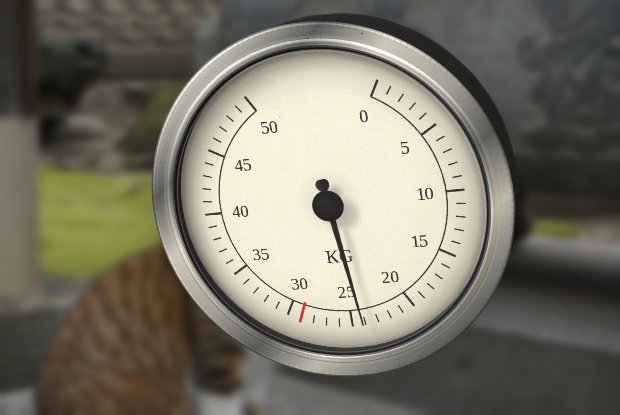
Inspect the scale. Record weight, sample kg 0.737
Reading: kg 24
